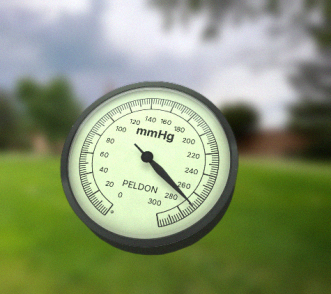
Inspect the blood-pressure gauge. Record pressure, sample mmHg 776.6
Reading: mmHg 270
